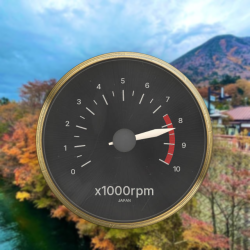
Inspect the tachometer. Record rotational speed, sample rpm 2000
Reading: rpm 8250
